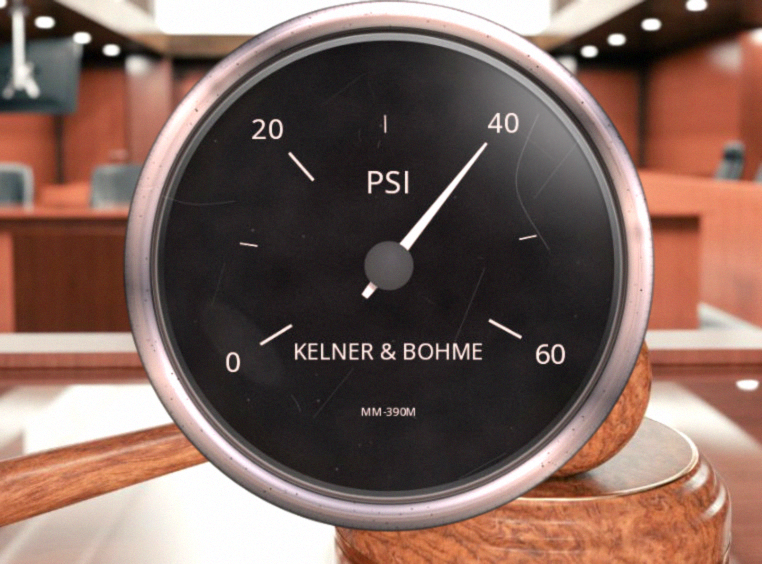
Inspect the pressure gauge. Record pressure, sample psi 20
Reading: psi 40
